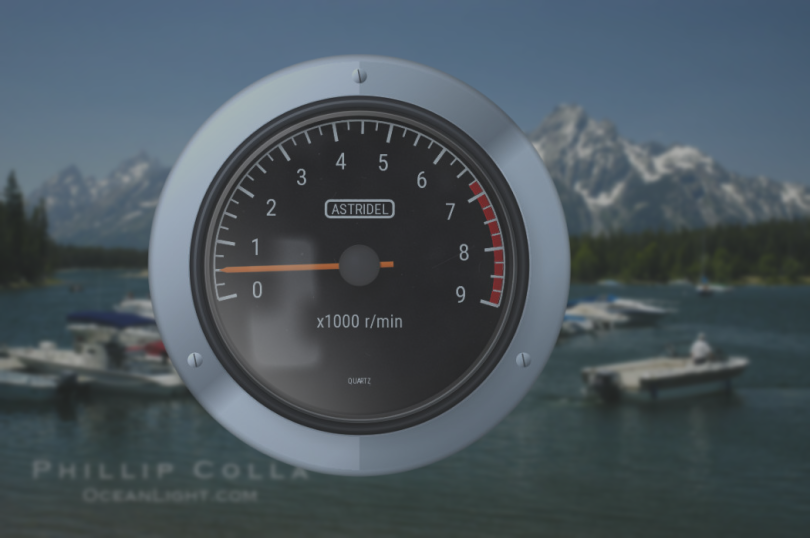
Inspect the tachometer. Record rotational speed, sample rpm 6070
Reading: rpm 500
